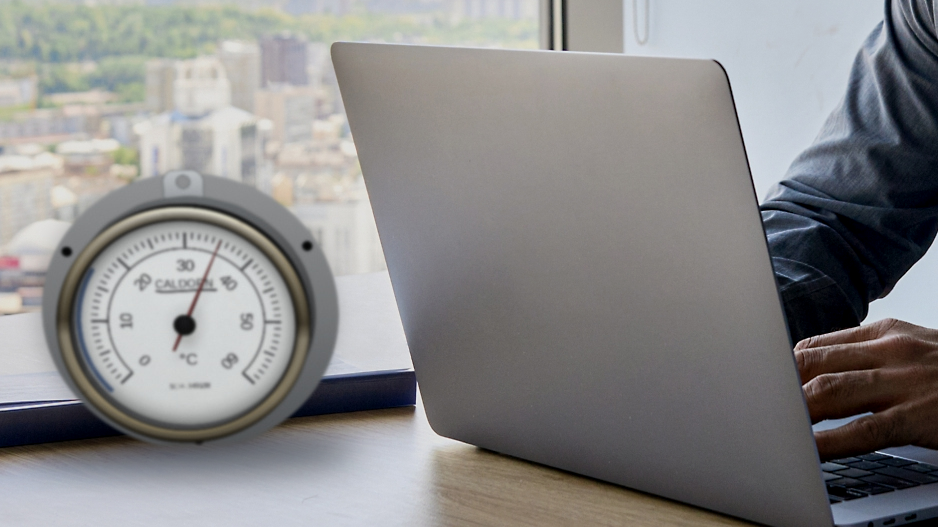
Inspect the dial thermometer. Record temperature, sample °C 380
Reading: °C 35
